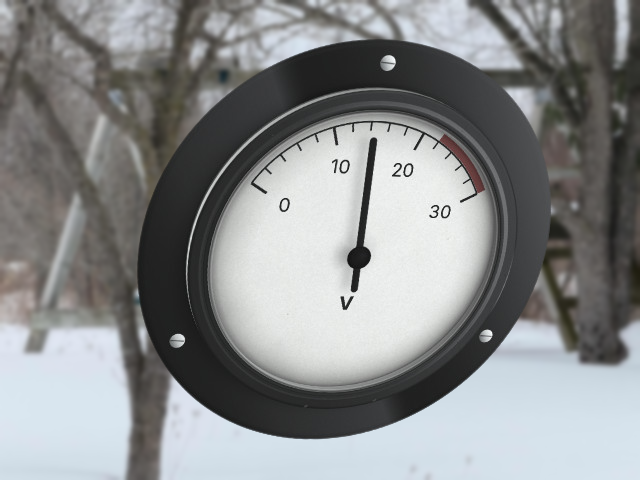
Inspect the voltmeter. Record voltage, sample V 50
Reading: V 14
